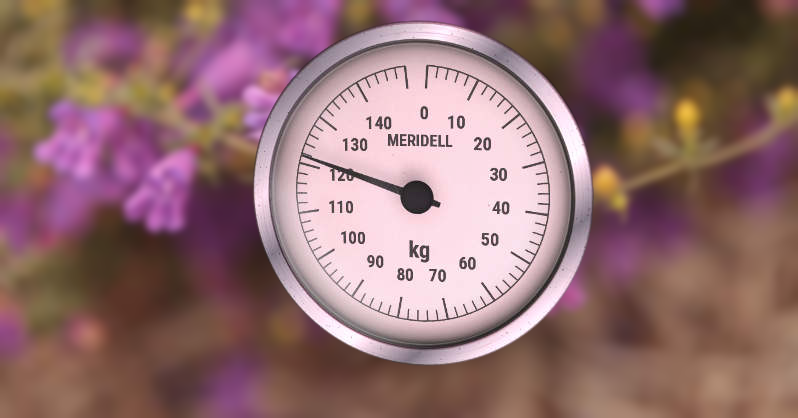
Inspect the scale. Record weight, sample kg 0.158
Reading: kg 122
